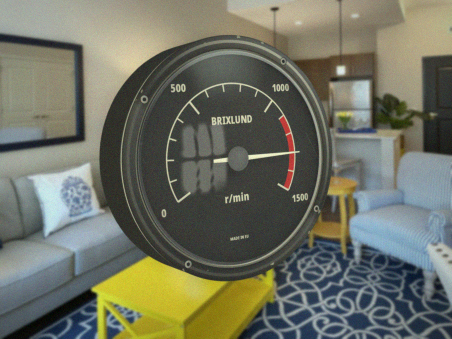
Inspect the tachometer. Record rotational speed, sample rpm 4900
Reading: rpm 1300
